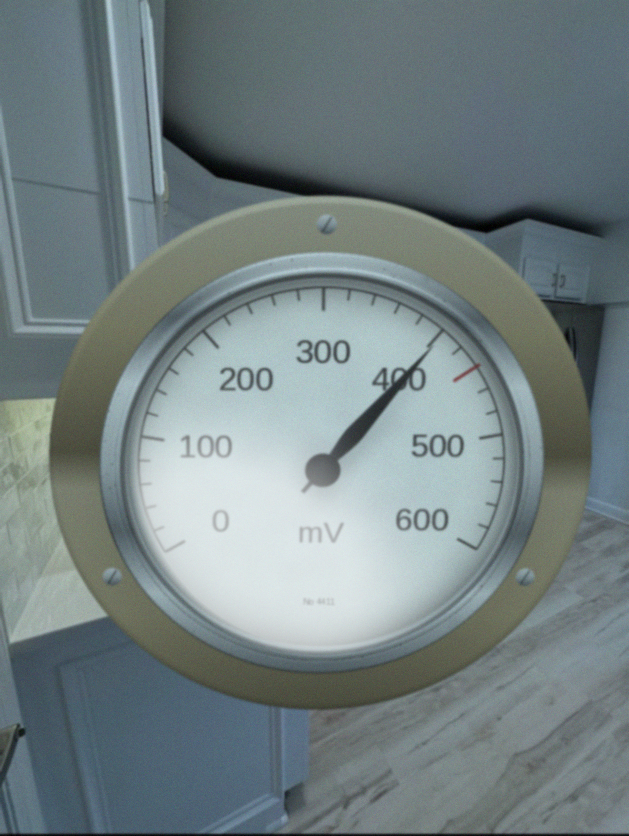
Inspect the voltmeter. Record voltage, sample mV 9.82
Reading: mV 400
